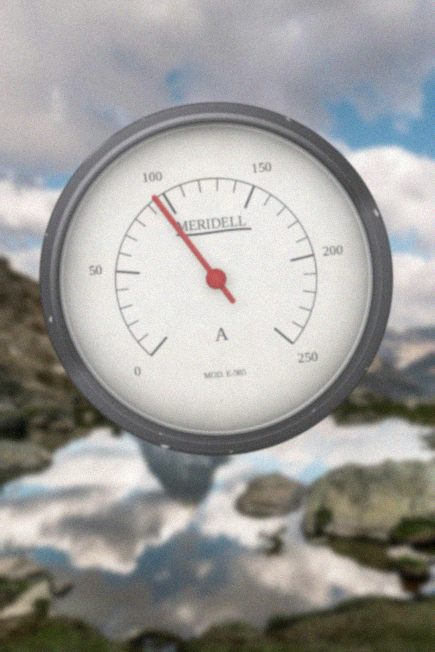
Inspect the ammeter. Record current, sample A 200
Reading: A 95
